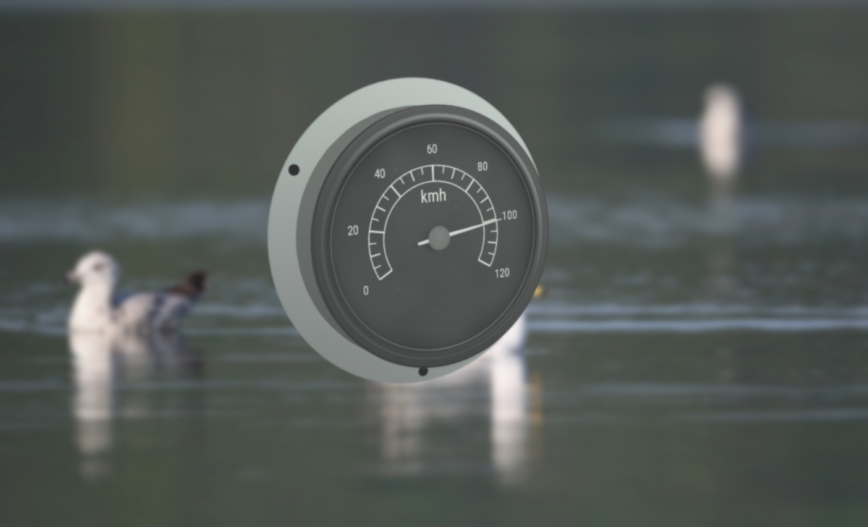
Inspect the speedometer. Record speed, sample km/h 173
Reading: km/h 100
